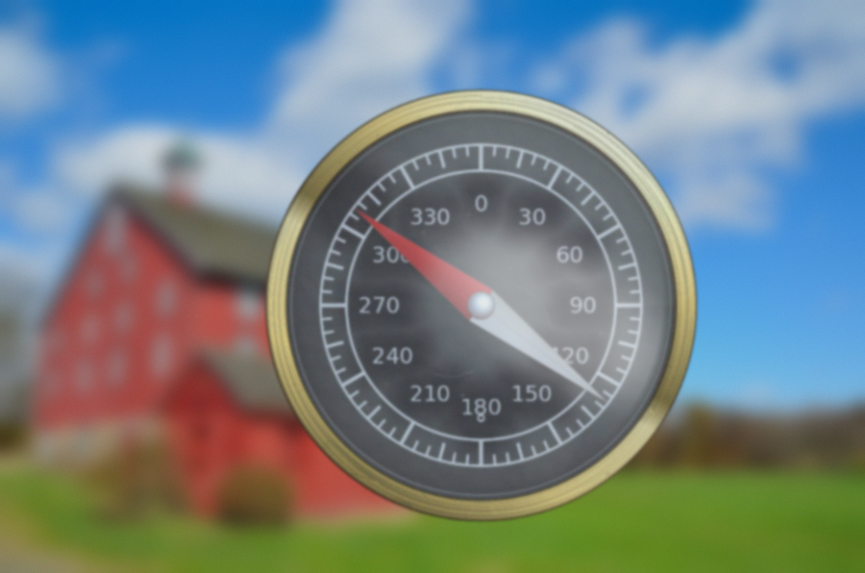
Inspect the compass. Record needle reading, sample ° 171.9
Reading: ° 307.5
